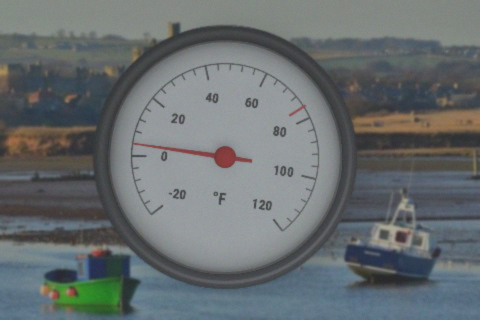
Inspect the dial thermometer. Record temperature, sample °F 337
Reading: °F 4
